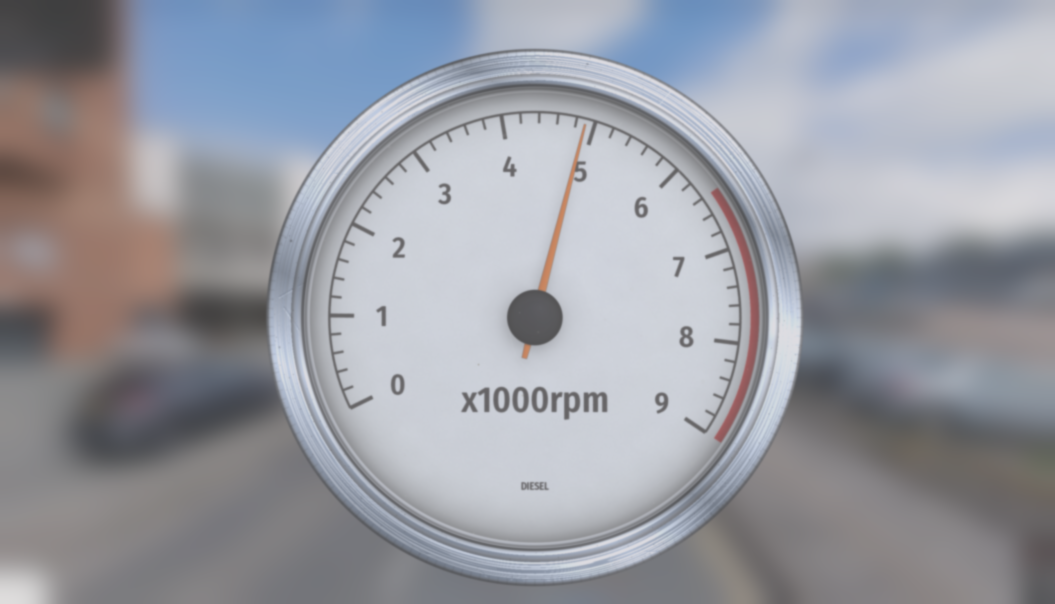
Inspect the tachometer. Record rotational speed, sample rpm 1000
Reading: rpm 4900
